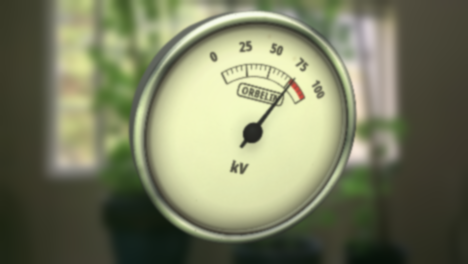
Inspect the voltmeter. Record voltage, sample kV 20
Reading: kV 75
